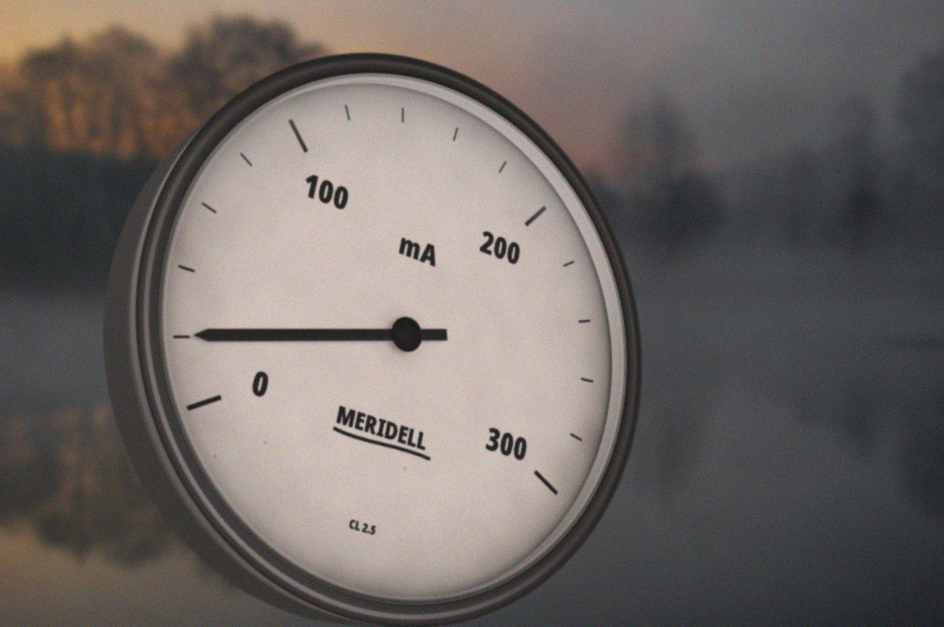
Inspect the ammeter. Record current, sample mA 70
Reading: mA 20
